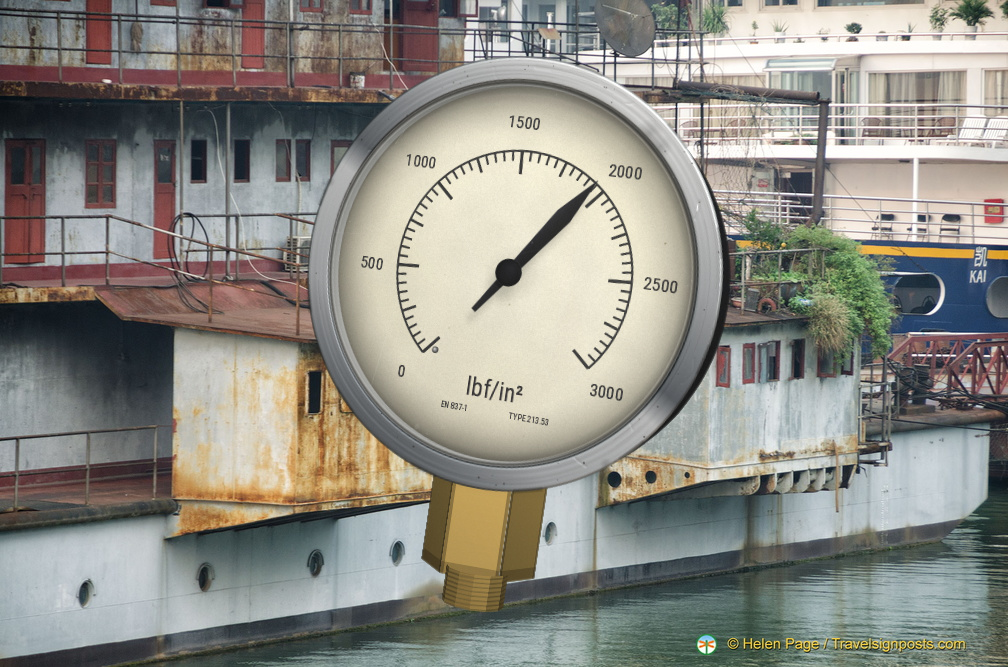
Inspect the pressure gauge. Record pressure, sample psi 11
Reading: psi 1950
